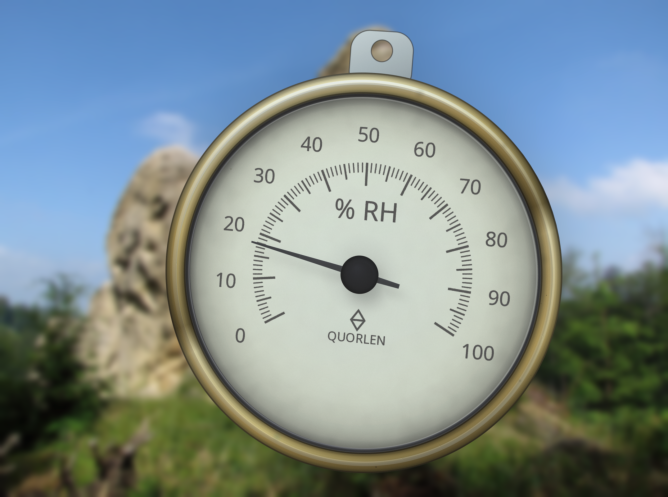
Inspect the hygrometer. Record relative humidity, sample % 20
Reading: % 18
